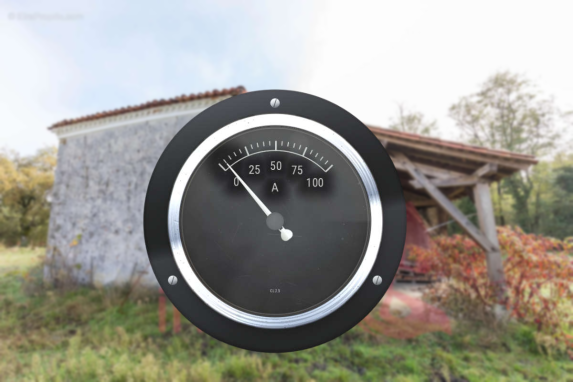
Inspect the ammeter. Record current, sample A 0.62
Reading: A 5
